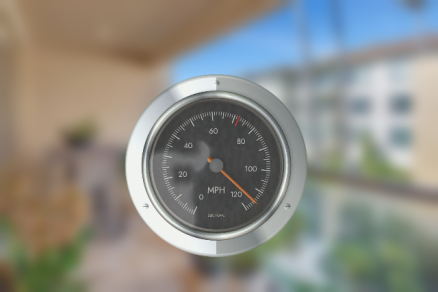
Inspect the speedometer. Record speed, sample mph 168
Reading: mph 115
